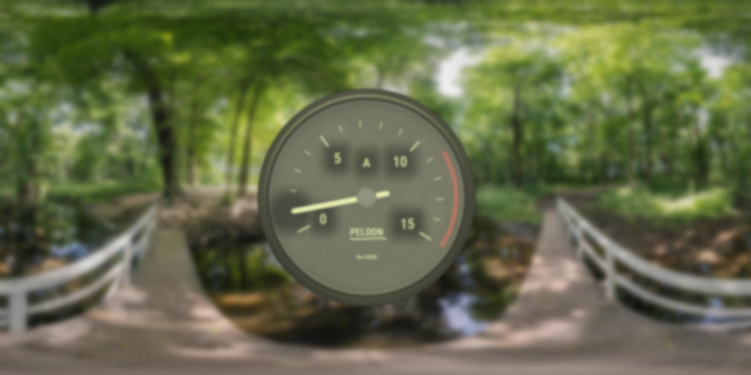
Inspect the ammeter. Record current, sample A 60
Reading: A 1
